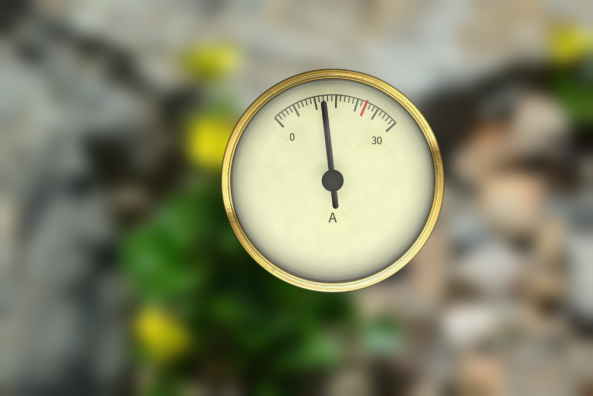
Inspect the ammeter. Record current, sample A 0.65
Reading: A 12
